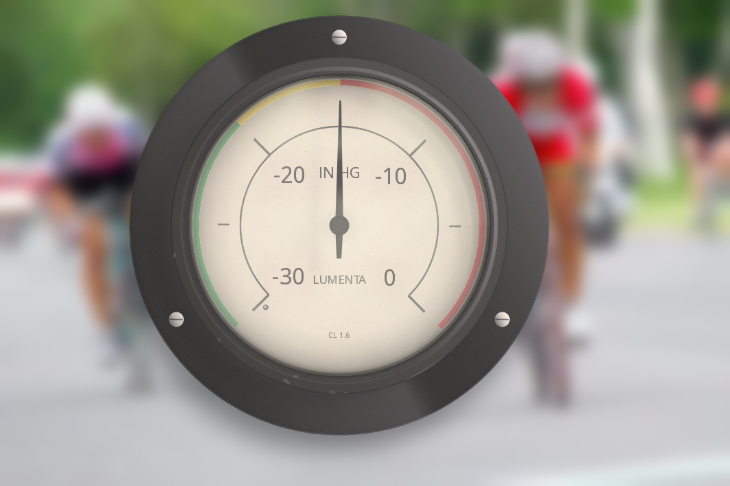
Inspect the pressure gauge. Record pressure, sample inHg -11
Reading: inHg -15
